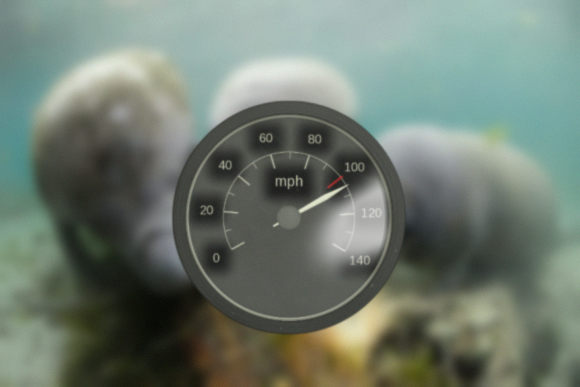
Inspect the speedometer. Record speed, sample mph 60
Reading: mph 105
